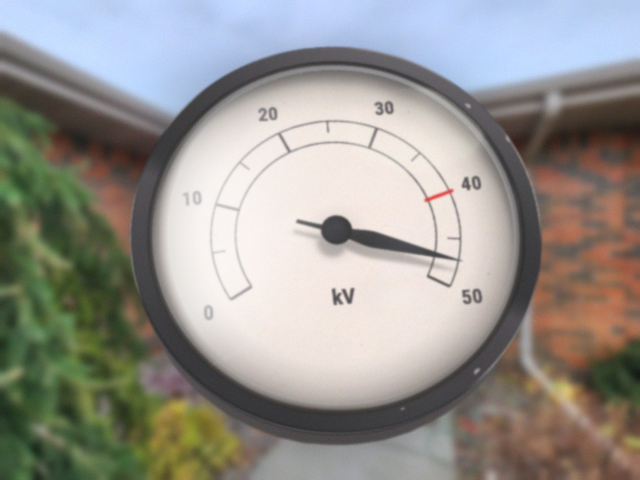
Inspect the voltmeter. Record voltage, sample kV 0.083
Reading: kV 47.5
